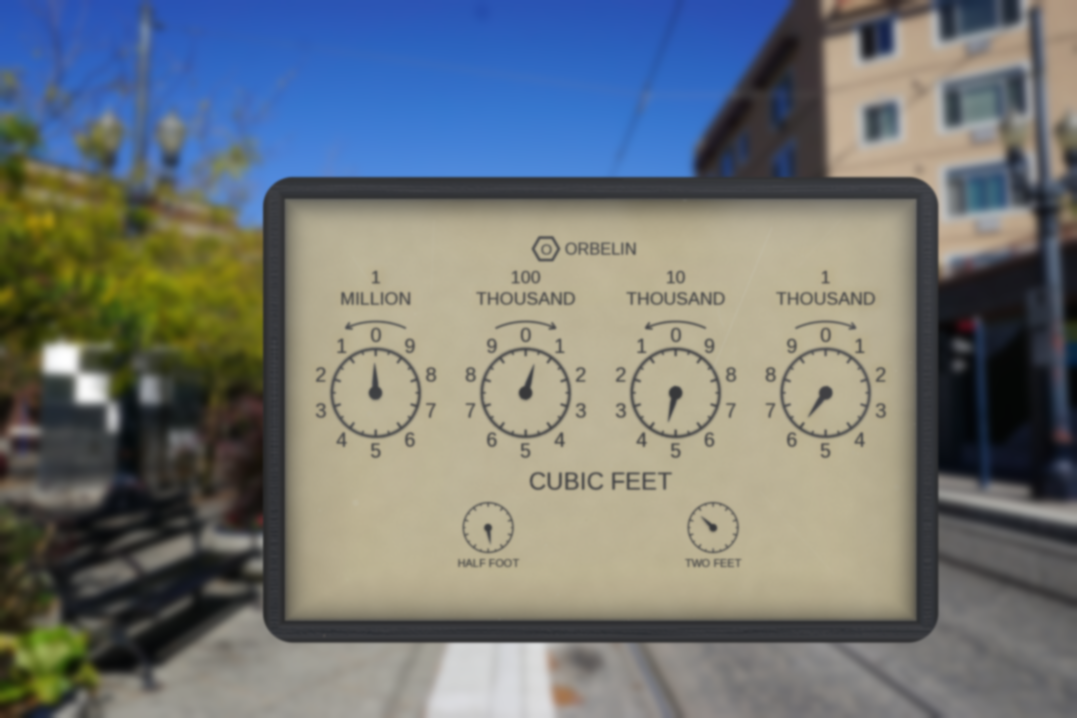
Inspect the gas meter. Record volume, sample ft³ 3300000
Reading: ft³ 4600
